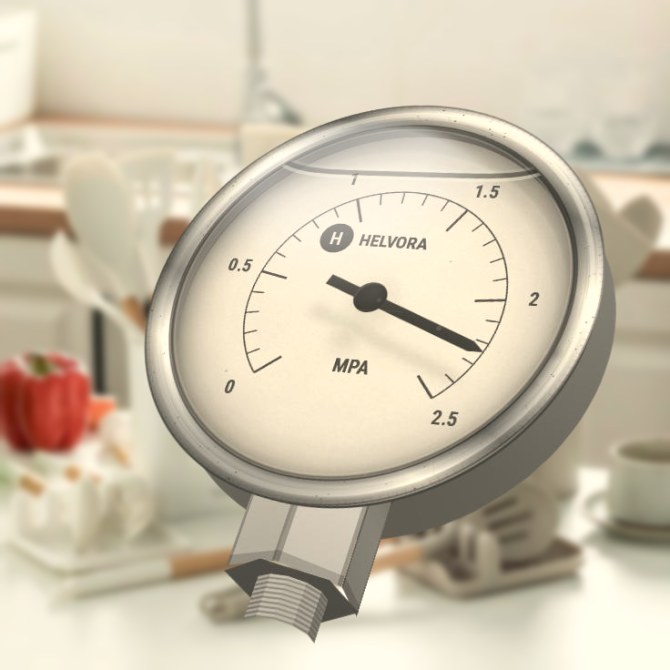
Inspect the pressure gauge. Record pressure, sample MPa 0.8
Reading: MPa 2.25
